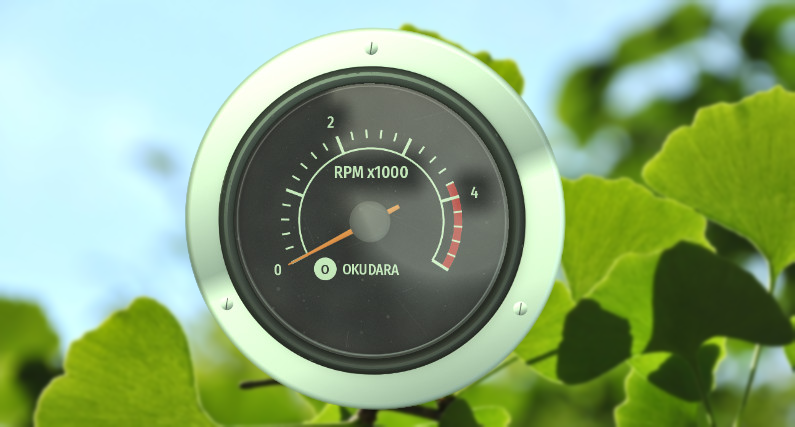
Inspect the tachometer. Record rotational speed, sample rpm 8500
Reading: rpm 0
